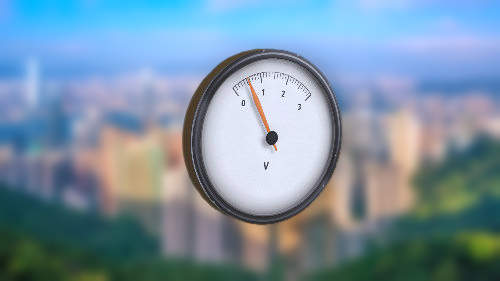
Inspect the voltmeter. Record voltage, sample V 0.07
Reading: V 0.5
